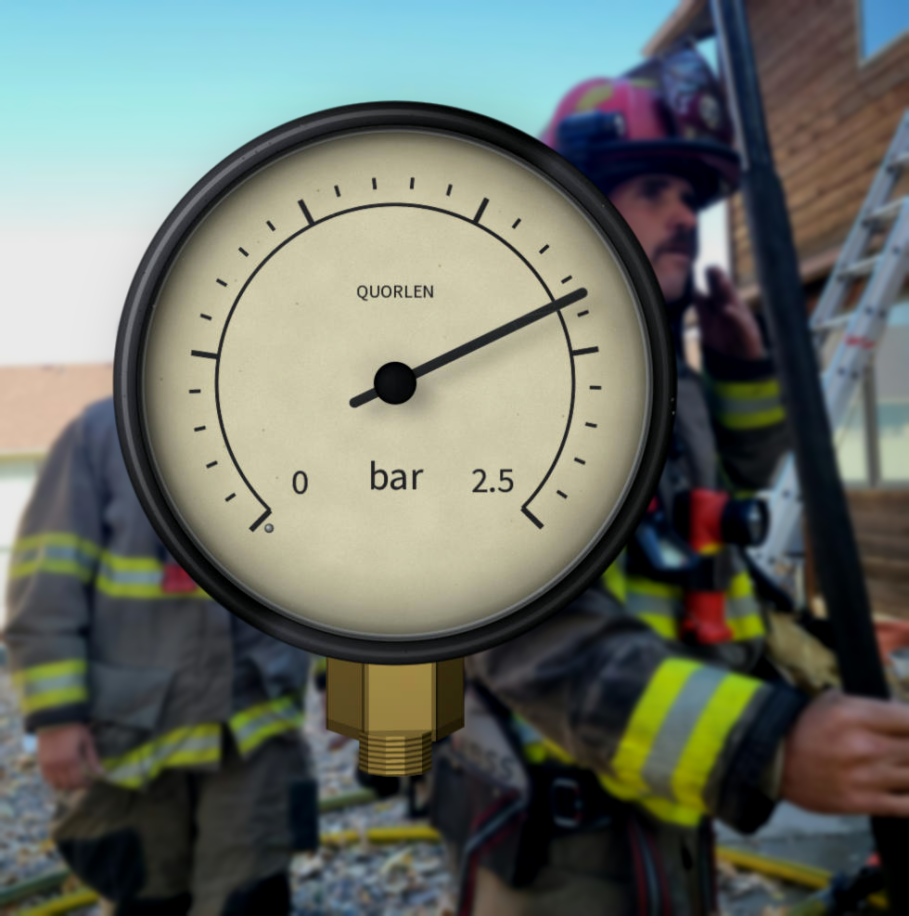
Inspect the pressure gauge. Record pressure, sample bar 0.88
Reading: bar 1.85
